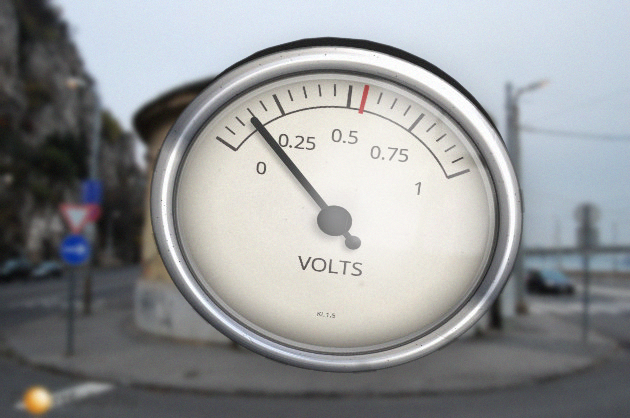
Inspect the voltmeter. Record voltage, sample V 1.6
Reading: V 0.15
